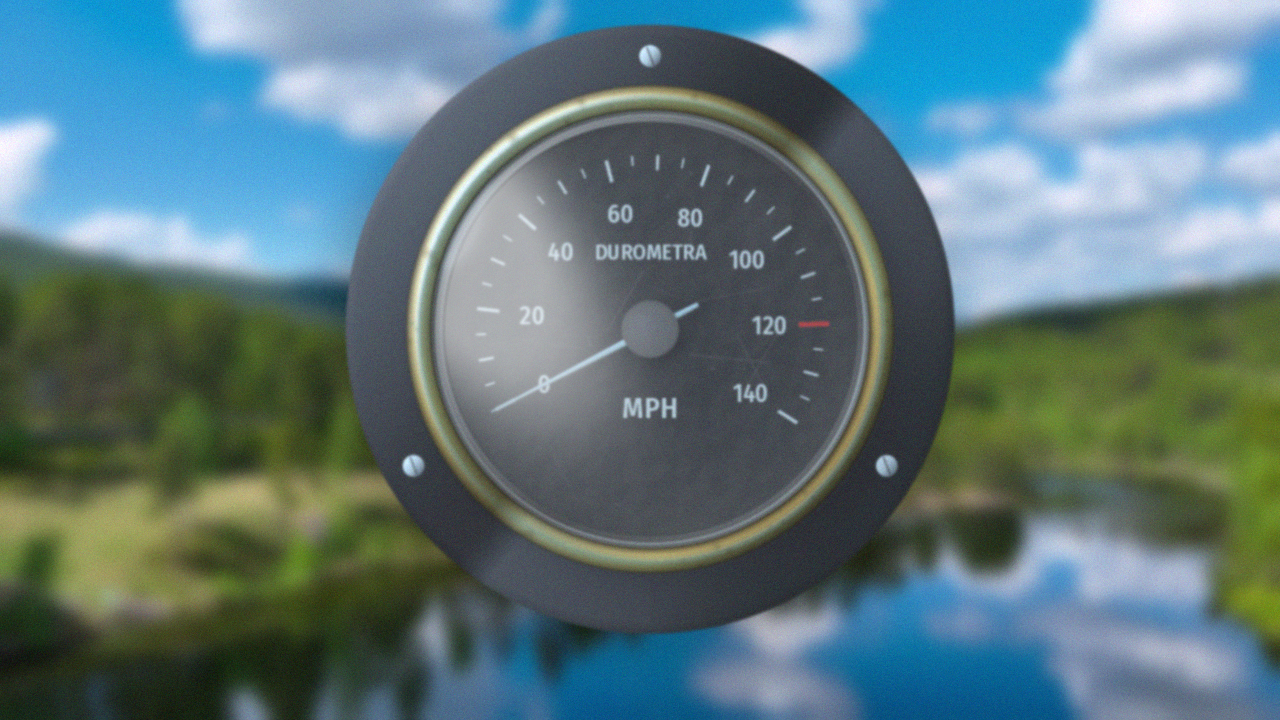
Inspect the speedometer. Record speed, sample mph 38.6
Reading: mph 0
